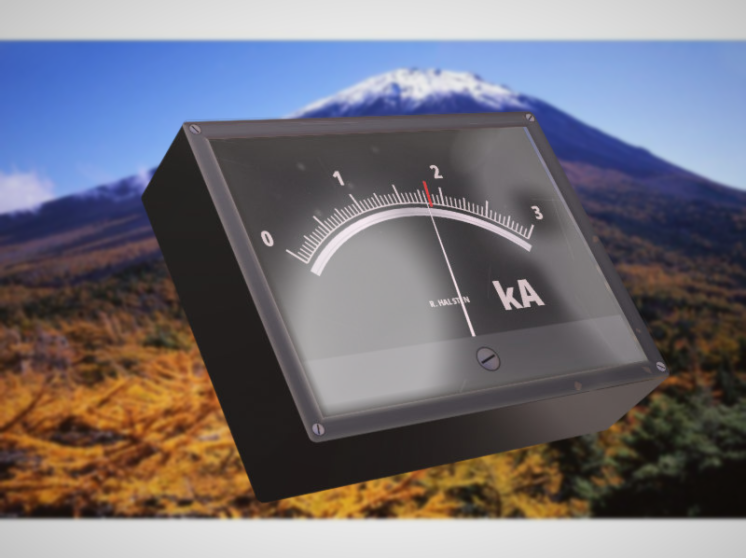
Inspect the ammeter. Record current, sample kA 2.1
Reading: kA 1.75
